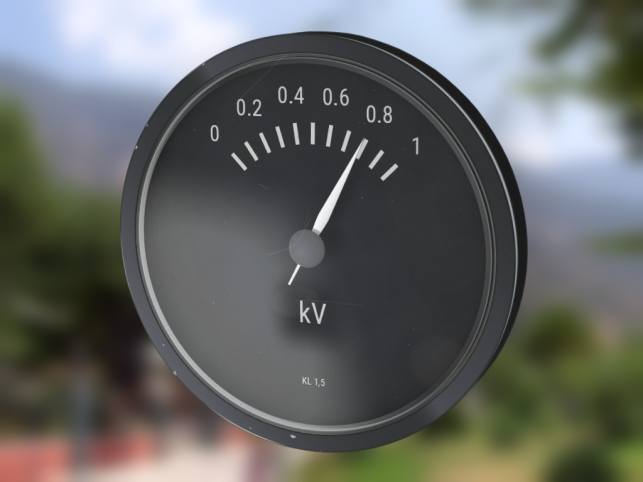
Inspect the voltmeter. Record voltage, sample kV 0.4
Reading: kV 0.8
